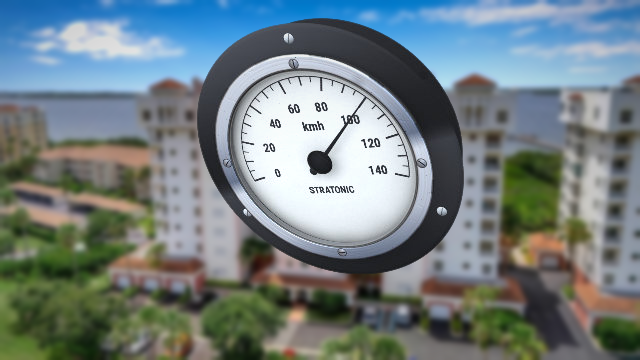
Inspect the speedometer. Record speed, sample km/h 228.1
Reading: km/h 100
